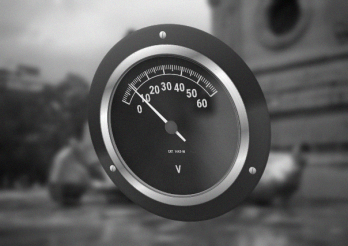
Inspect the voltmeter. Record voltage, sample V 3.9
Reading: V 10
